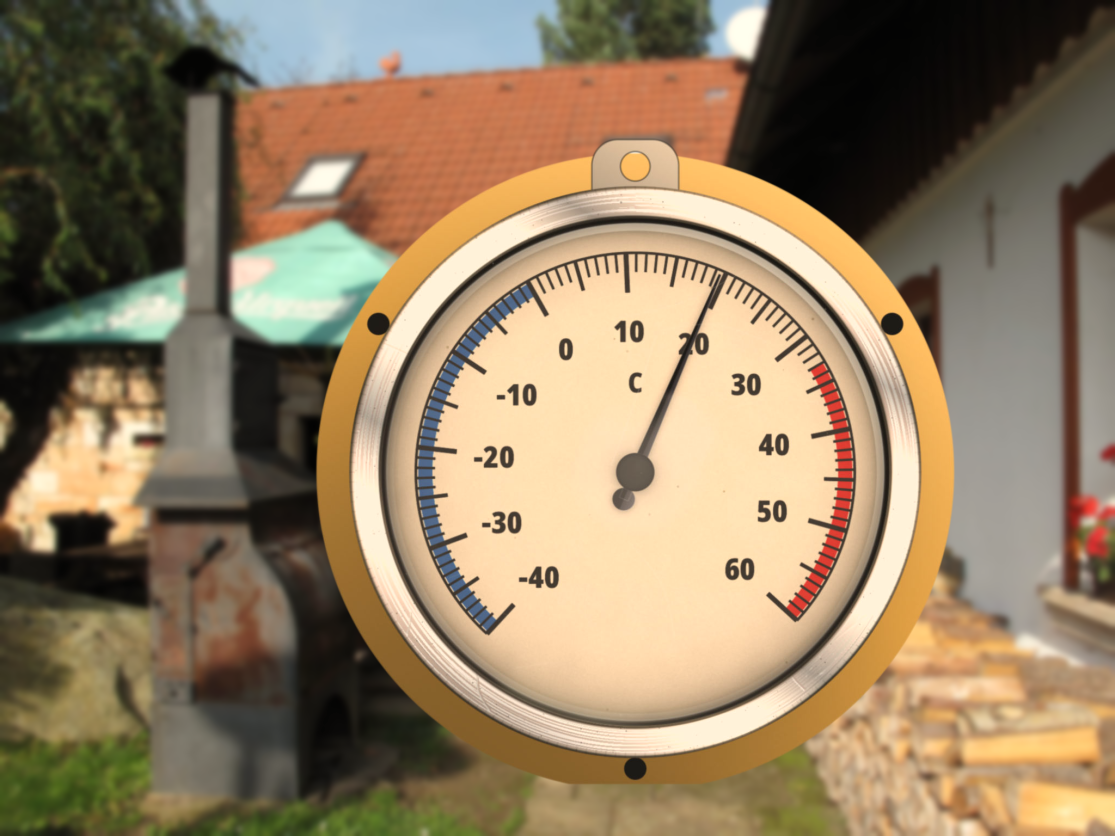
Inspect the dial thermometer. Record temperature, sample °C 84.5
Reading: °C 19.5
